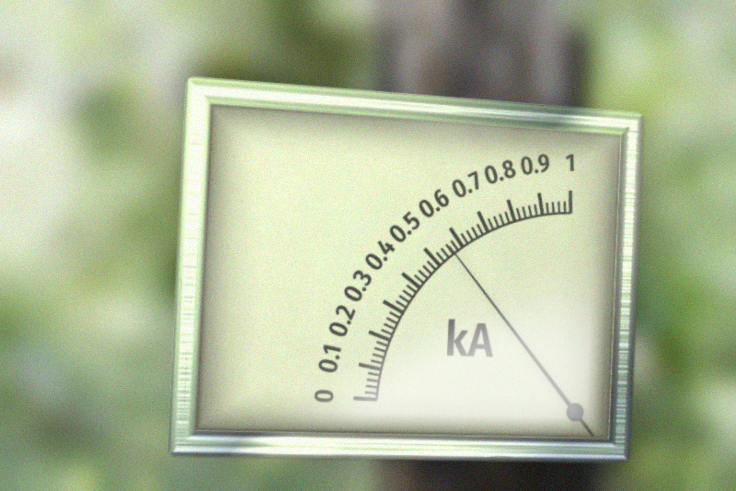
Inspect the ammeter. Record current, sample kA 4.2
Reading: kA 0.56
